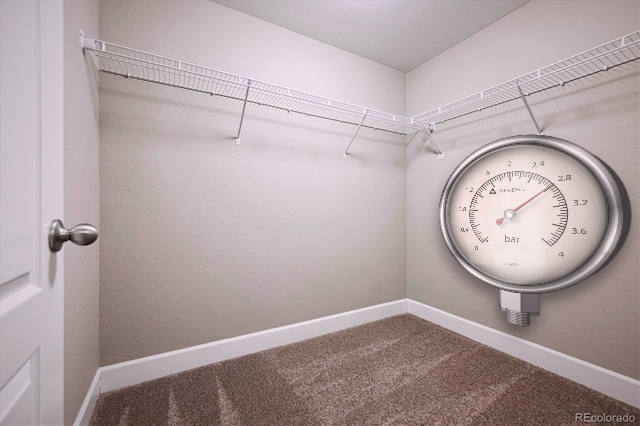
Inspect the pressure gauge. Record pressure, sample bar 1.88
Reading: bar 2.8
